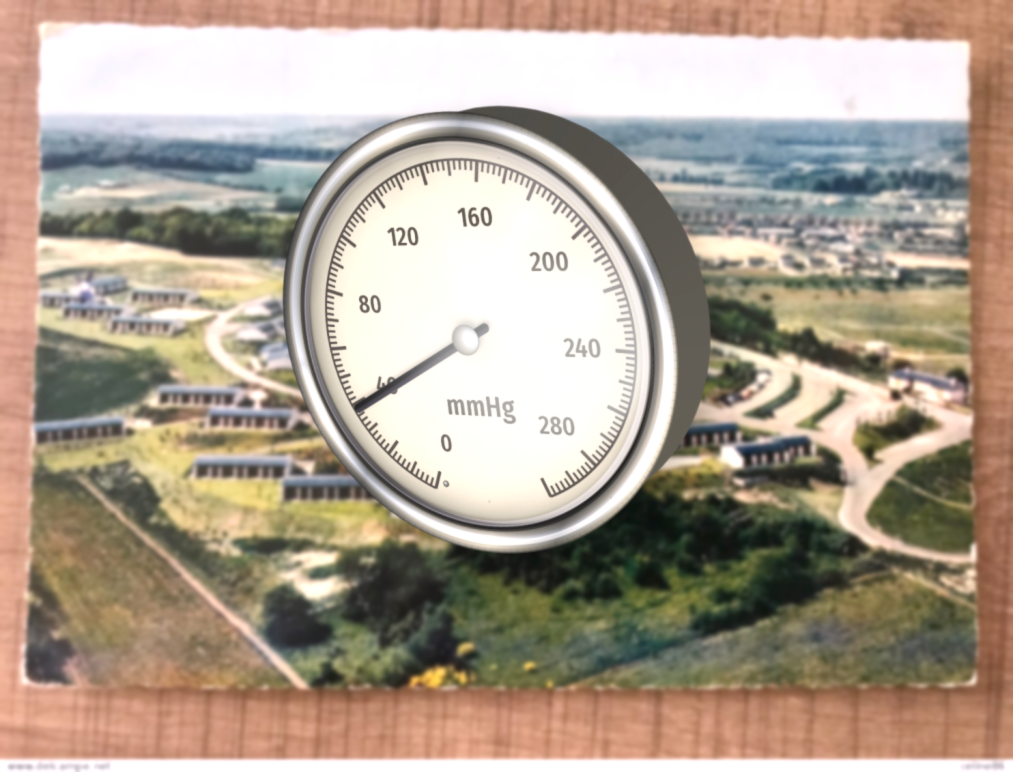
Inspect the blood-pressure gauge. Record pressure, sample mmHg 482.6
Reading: mmHg 38
